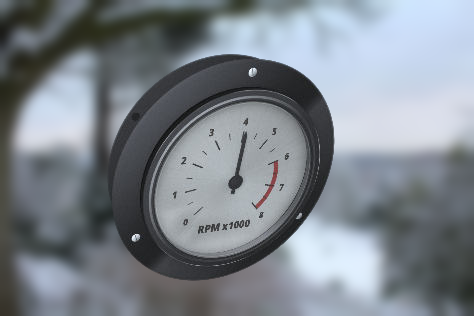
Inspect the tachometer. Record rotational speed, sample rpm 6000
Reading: rpm 4000
